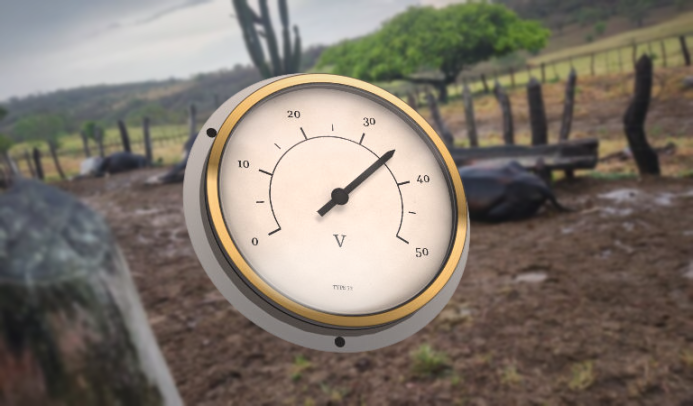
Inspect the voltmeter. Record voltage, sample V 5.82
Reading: V 35
